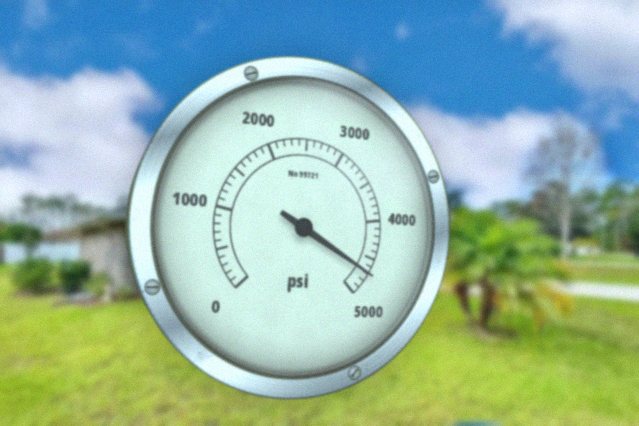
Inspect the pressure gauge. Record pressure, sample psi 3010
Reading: psi 4700
